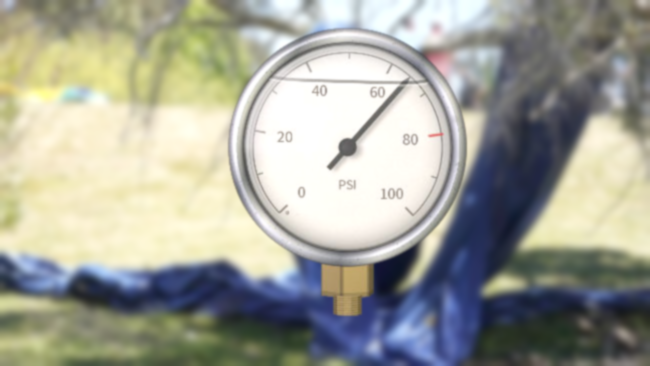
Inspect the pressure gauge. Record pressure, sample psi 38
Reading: psi 65
